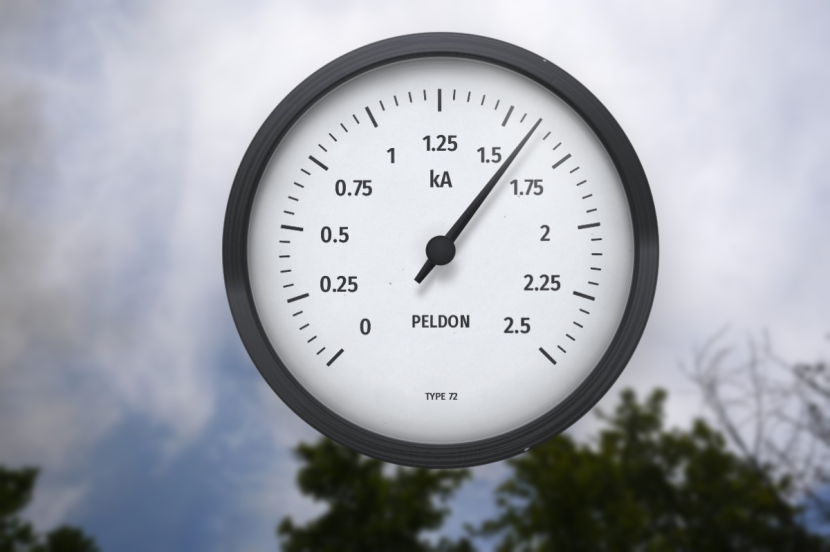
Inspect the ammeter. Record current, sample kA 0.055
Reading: kA 1.6
